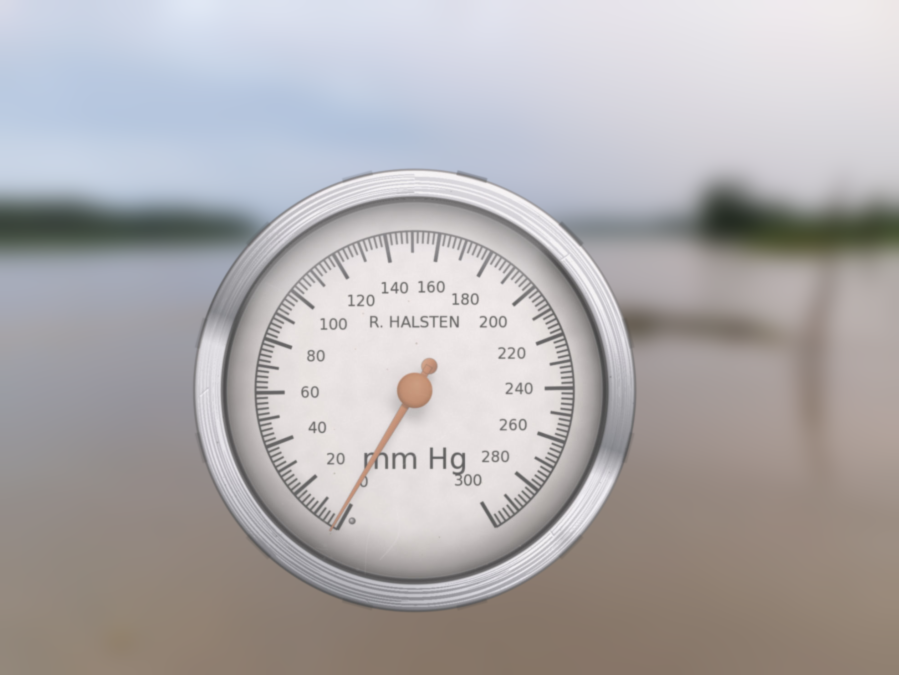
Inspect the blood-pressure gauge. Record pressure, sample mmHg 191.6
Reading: mmHg 2
